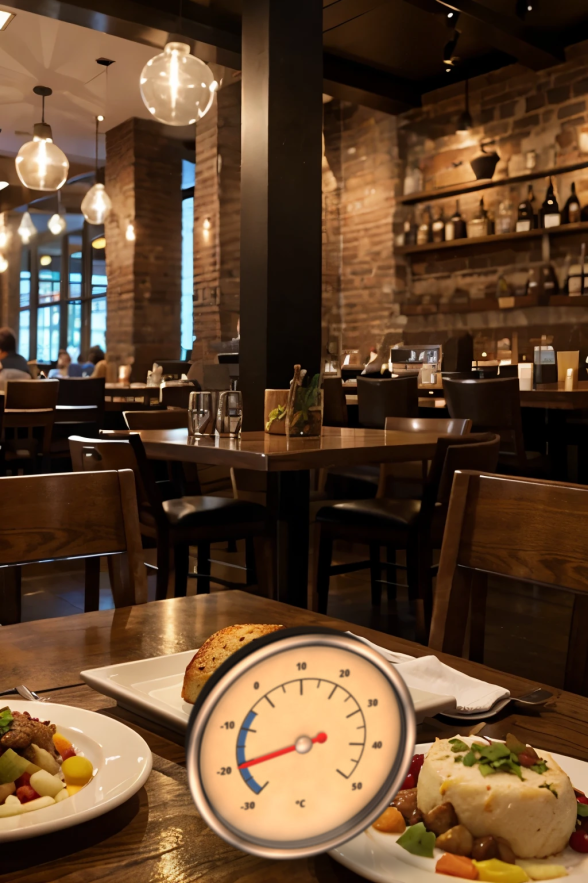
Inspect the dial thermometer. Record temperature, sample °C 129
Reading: °C -20
